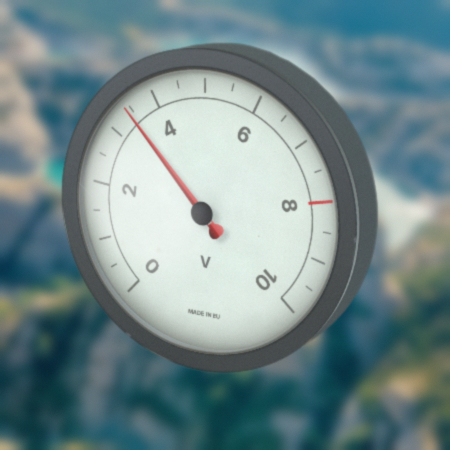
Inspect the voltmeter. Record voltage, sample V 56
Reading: V 3.5
